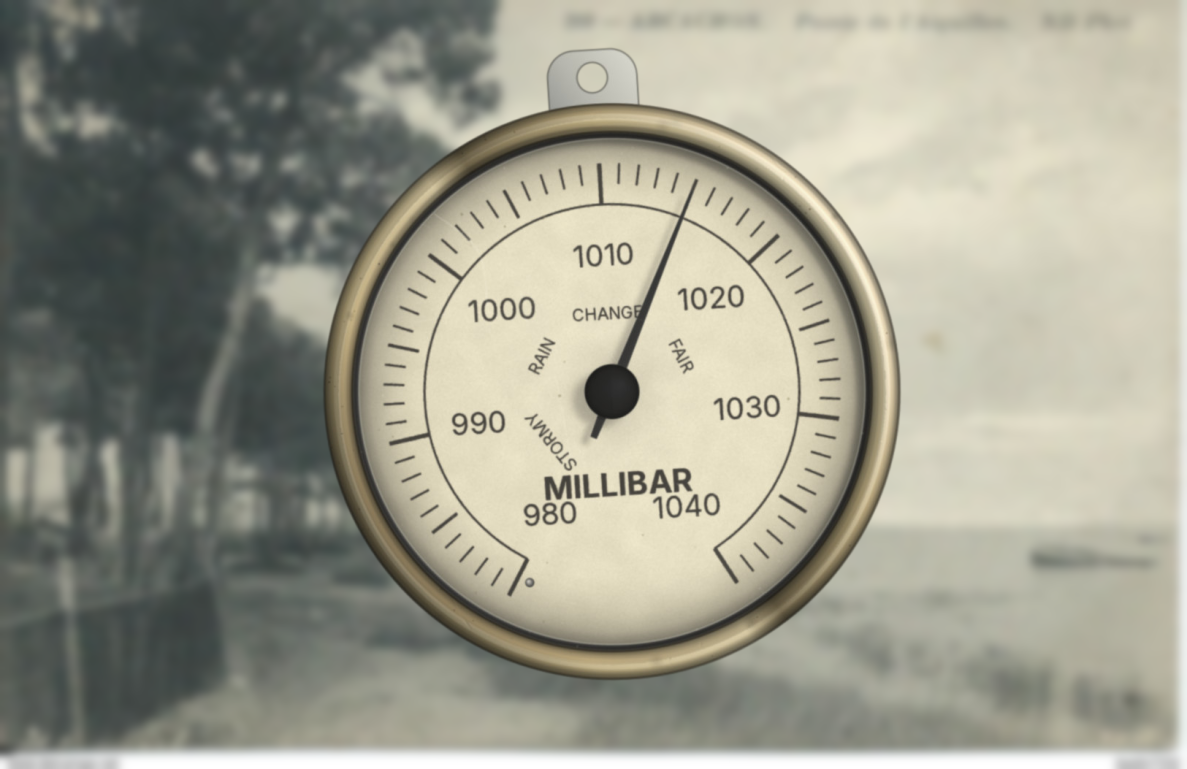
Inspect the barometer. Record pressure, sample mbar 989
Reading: mbar 1015
